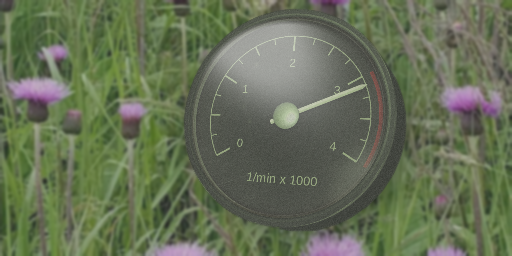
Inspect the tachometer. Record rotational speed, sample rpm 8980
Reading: rpm 3125
